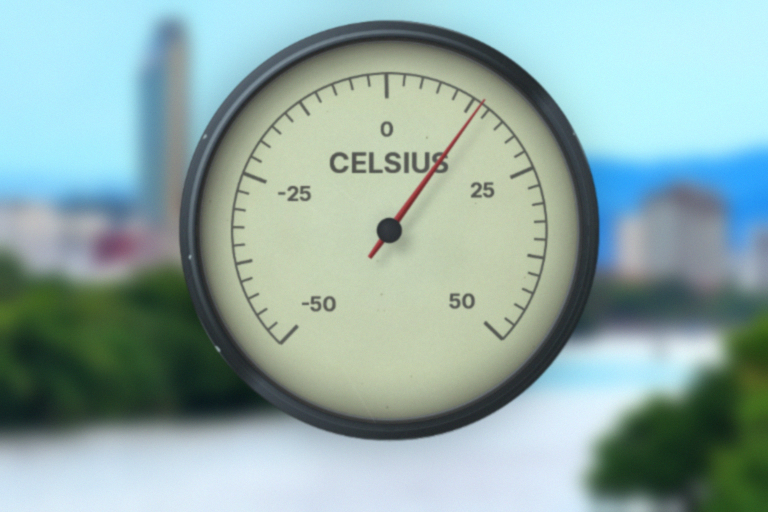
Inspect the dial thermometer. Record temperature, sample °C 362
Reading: °C 13.75
